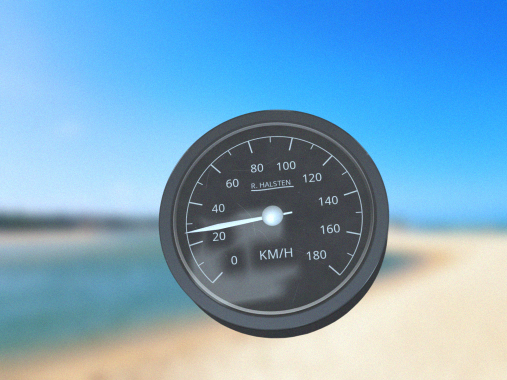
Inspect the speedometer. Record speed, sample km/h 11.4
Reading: km/h 25
